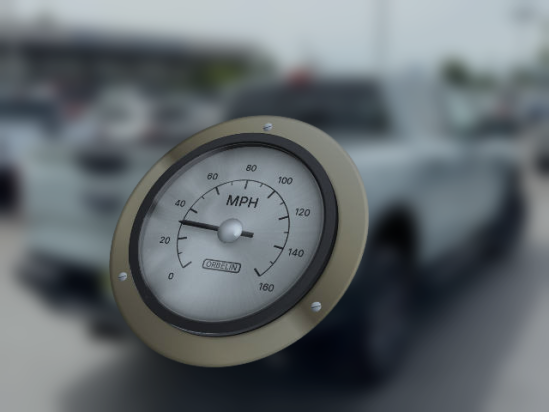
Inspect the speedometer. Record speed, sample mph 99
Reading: mph 30
